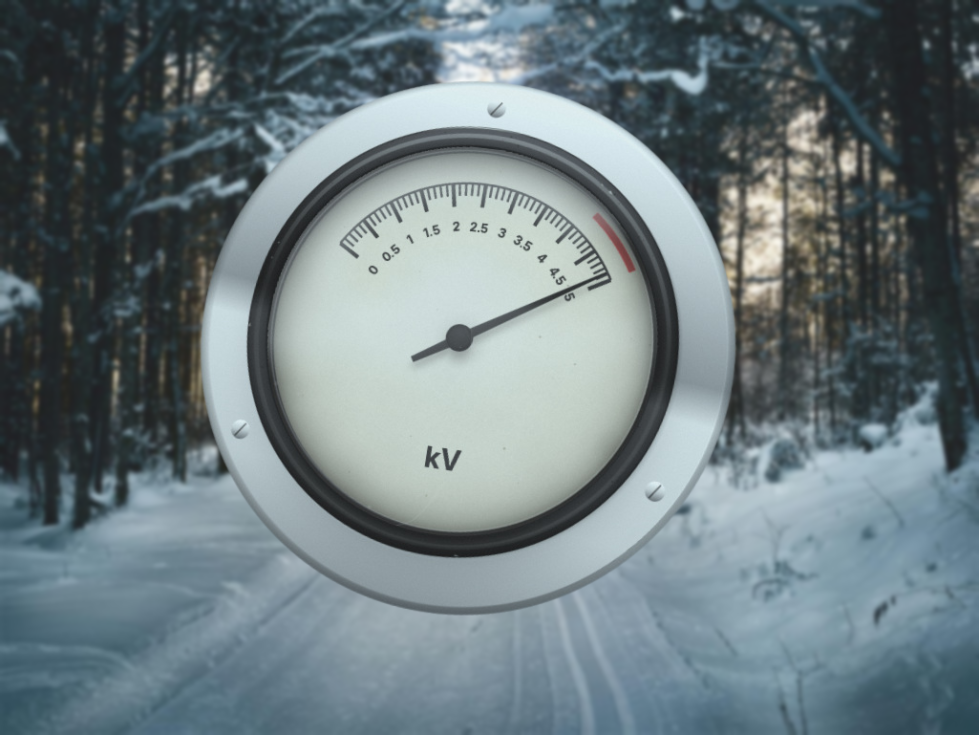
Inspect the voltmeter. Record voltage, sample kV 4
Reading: kV 4.9
